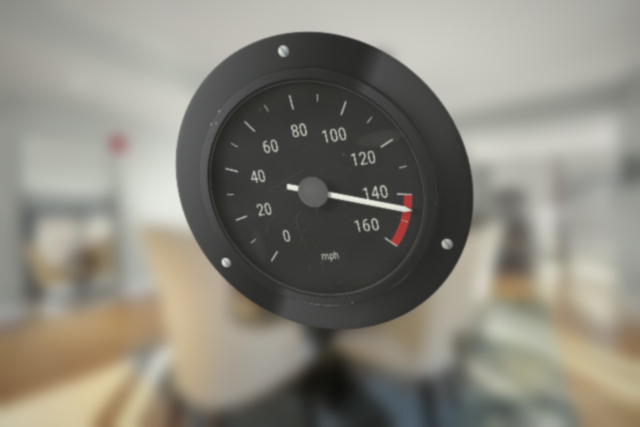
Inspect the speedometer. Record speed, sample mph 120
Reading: mph 145
